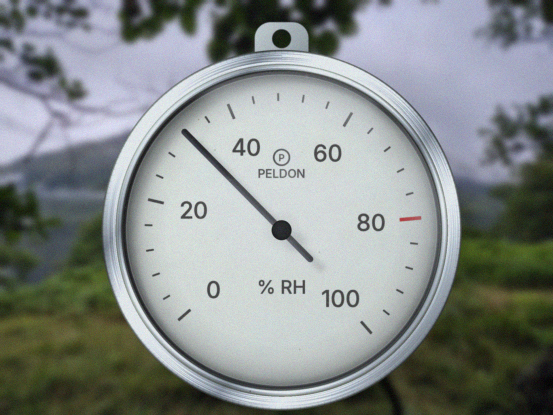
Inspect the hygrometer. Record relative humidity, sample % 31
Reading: % 32
